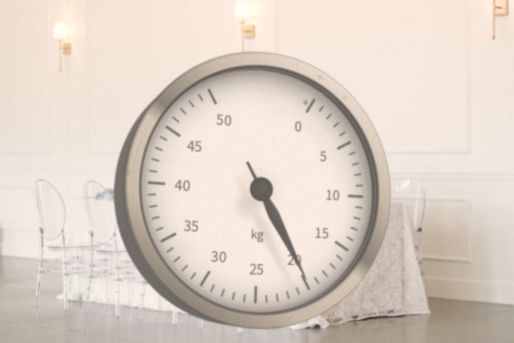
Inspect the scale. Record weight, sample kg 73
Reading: kg 20
